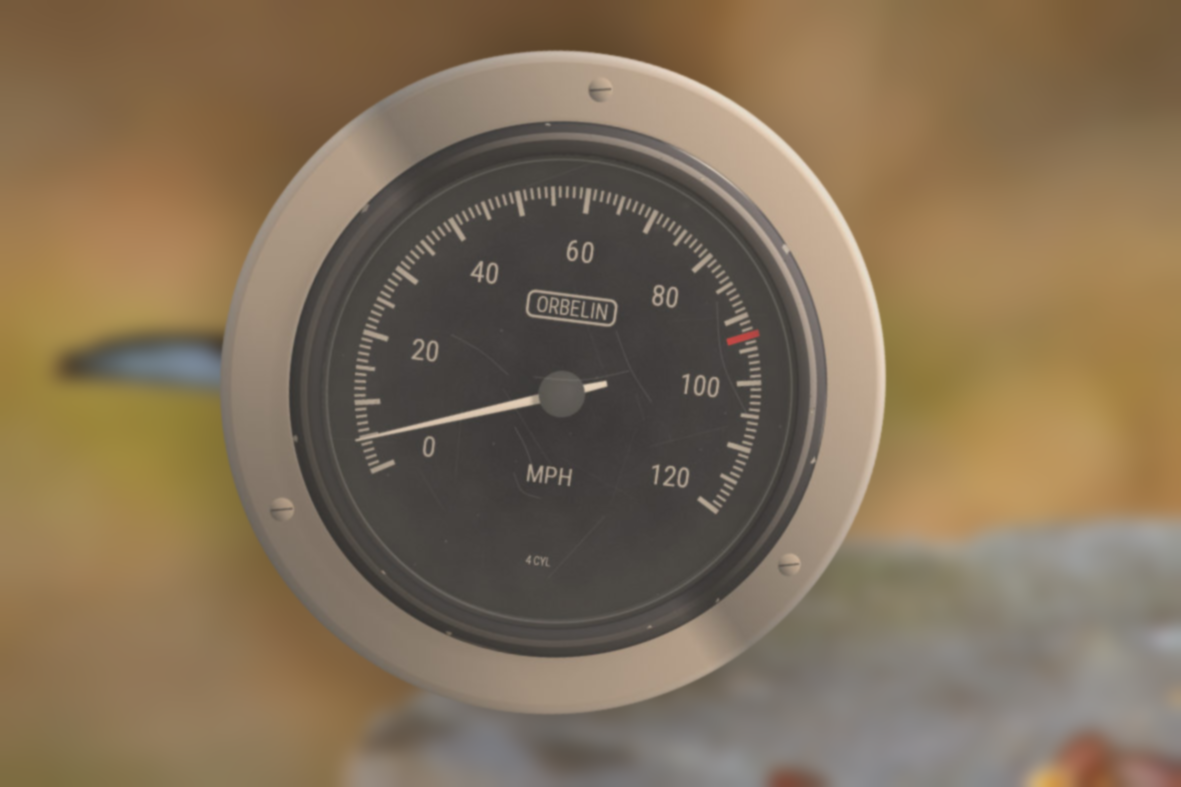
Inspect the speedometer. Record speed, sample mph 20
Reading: mph 5
